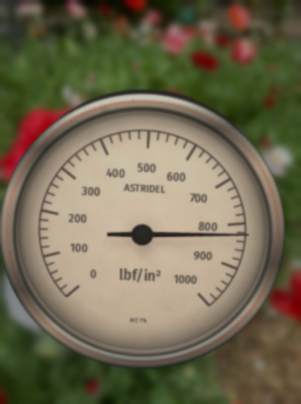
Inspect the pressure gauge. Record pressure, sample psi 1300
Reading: psi 820
